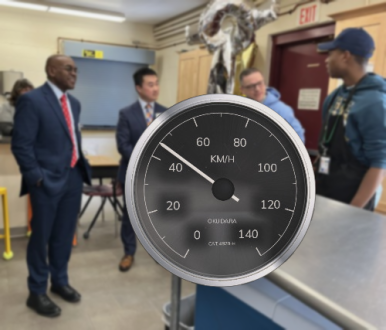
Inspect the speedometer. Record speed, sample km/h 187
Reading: km/h 45
